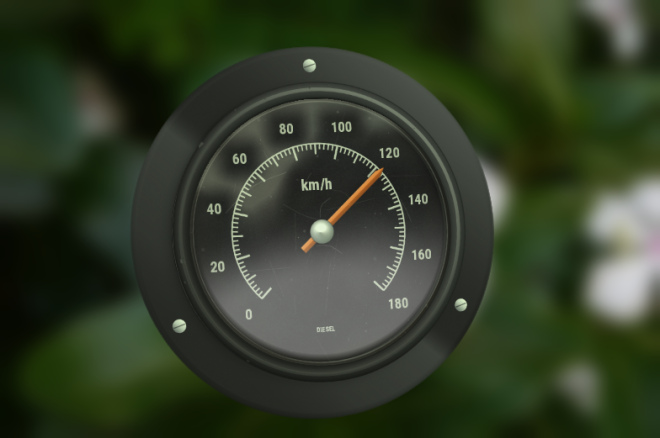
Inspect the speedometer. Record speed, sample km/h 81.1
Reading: km/h 122
